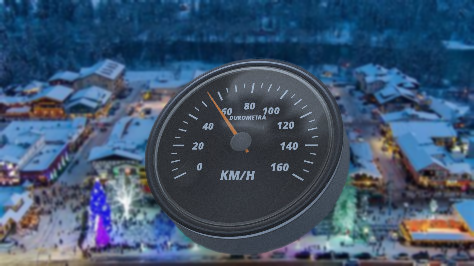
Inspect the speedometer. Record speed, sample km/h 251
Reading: km/h 55
